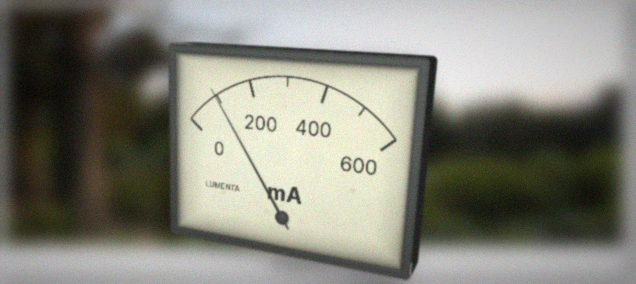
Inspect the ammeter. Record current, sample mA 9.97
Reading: mA 100
